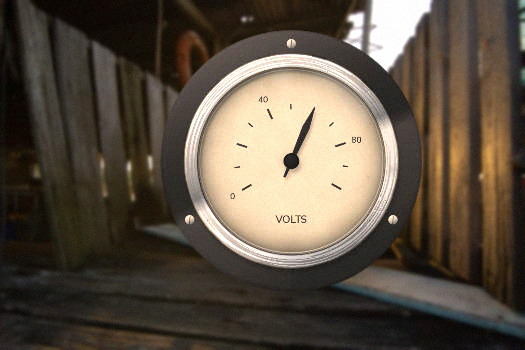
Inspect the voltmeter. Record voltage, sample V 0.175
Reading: V 60
